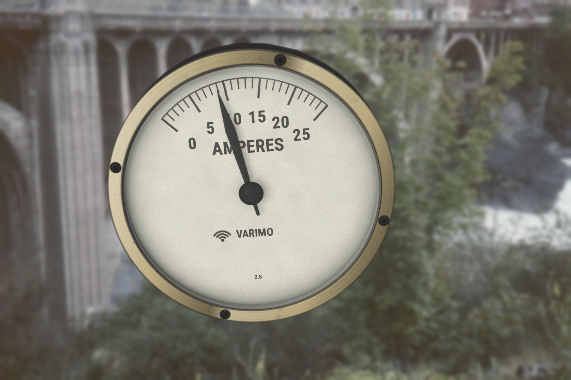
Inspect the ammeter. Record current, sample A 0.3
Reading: A 9
